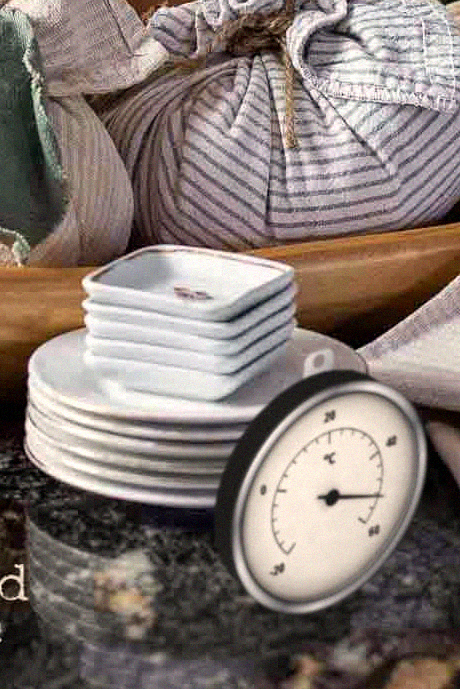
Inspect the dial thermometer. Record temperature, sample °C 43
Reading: °C 52
